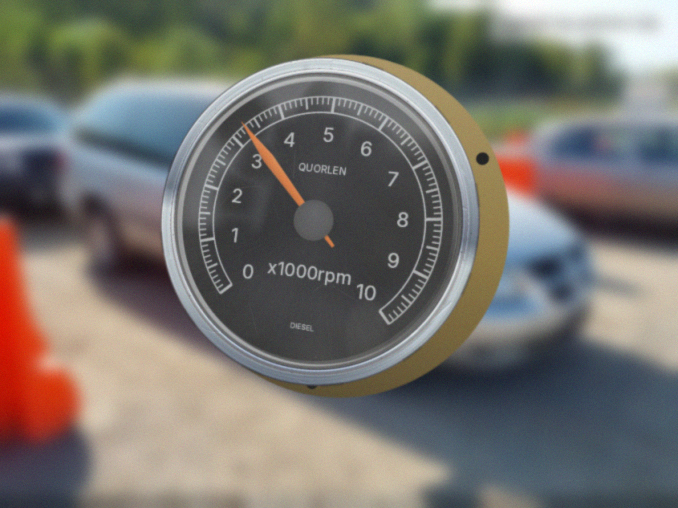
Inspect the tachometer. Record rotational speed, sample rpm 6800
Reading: rpm 3300
